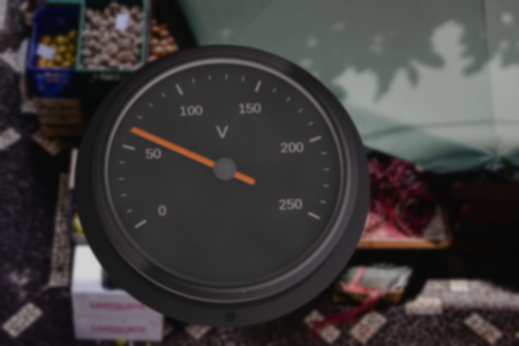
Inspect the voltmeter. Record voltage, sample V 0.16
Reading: V 60
